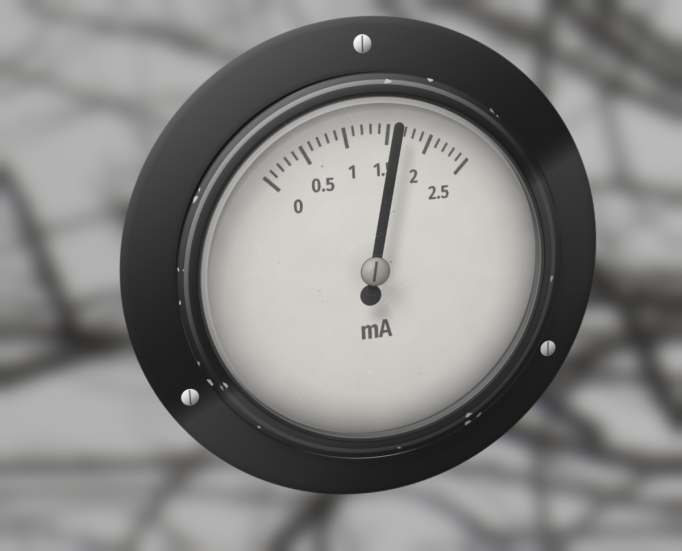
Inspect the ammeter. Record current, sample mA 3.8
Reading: mA 1.6
